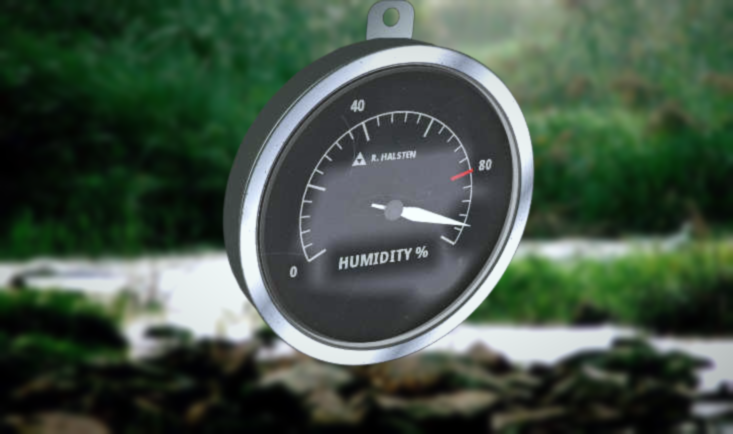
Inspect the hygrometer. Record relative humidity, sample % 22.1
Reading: % 94
